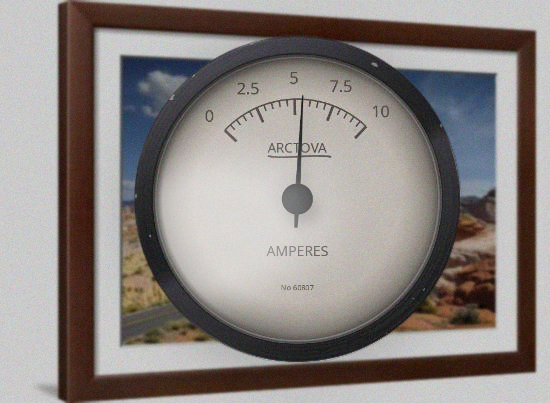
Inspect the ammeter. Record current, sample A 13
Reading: A 5.5
